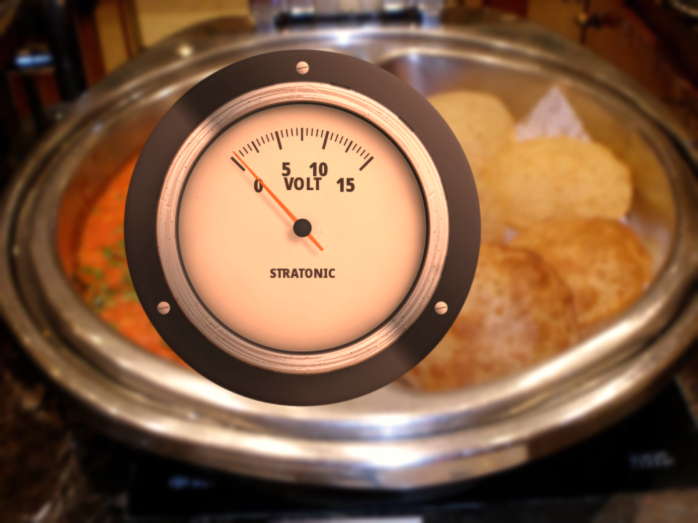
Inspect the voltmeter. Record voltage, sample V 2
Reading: V 0.5
